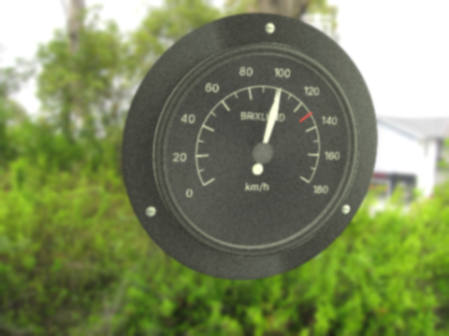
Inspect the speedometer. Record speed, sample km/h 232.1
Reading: km/h 100
